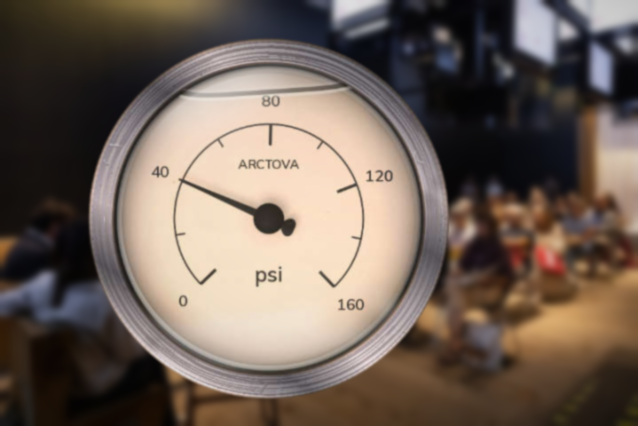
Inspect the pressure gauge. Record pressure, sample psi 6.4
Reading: psi 40
